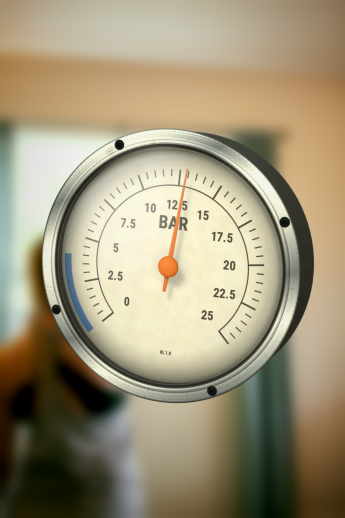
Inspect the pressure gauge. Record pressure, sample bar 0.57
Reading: bar 13
